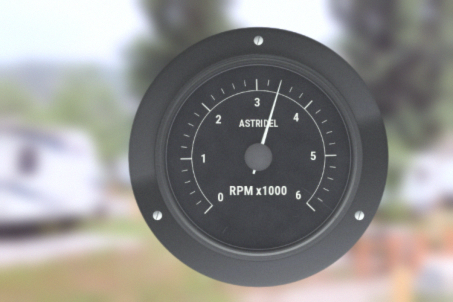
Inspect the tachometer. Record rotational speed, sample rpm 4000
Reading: rpm 3400
